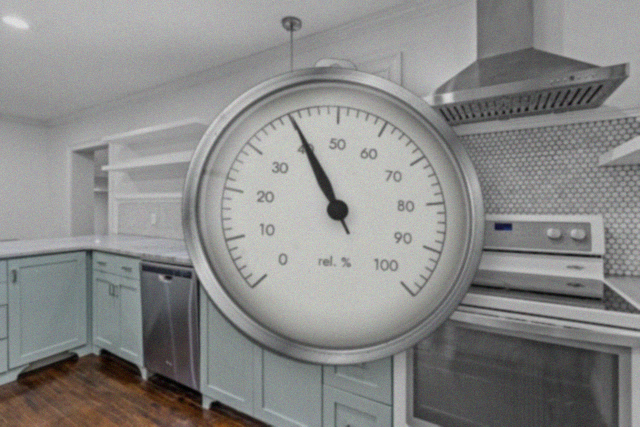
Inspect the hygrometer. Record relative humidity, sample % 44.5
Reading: % 40
